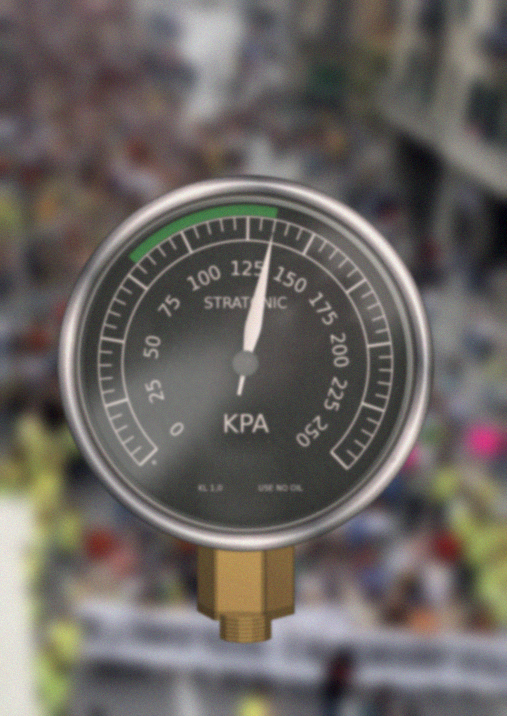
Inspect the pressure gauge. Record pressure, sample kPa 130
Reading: kPa 135
